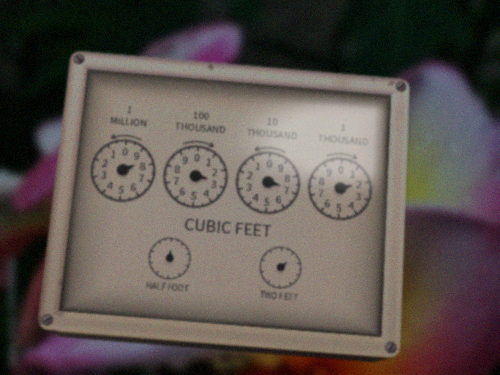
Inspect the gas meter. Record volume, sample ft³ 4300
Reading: ft³ 827200
